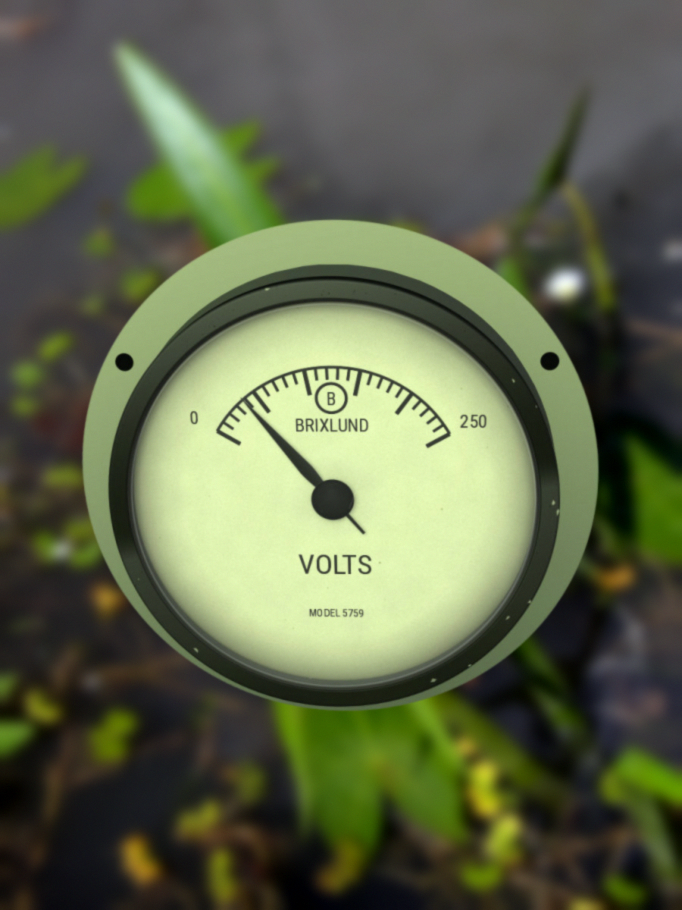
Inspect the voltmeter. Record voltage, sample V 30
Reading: V 40
